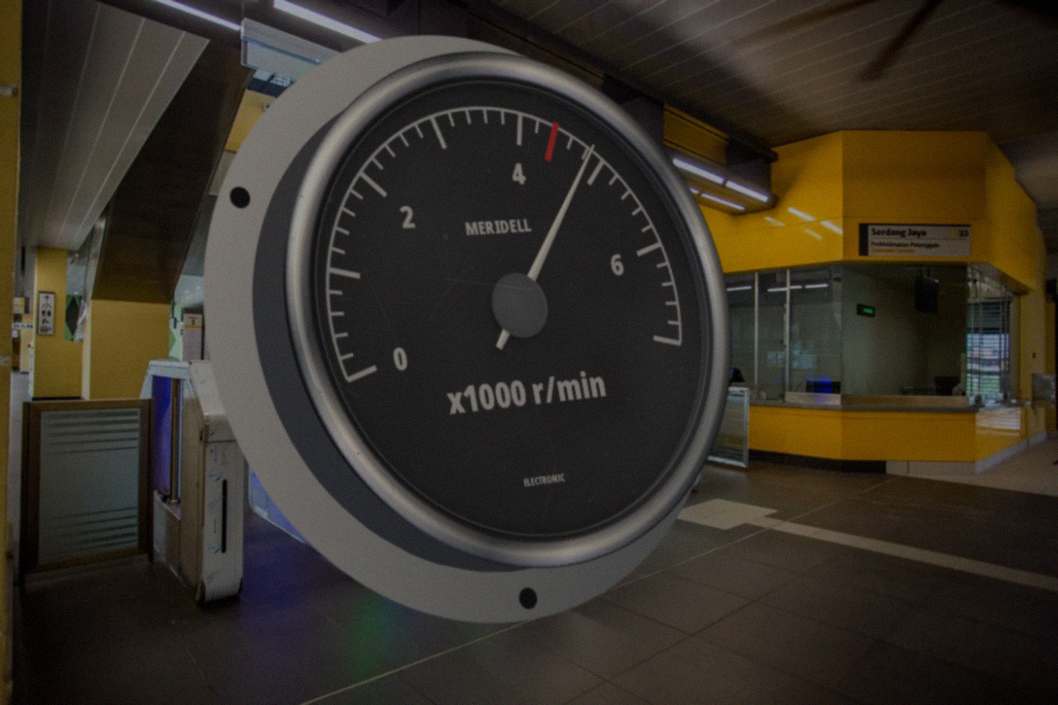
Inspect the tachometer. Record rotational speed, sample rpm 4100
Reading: rpm 4800
